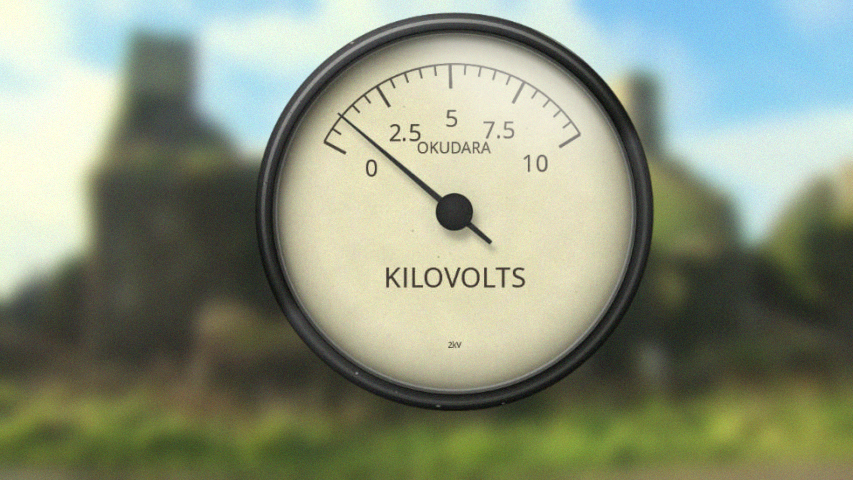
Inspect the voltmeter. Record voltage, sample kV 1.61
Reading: kV 1
